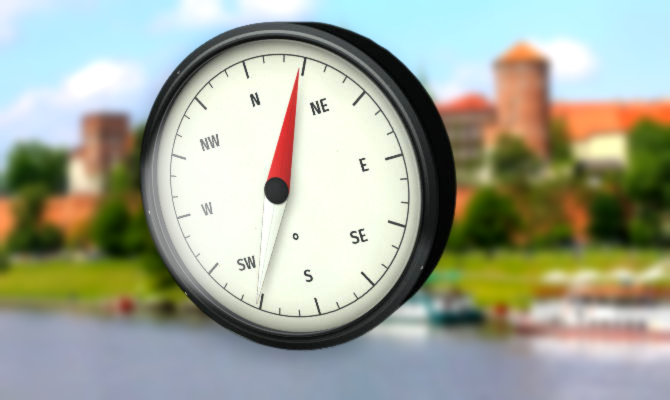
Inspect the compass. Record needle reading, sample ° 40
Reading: ° 30
